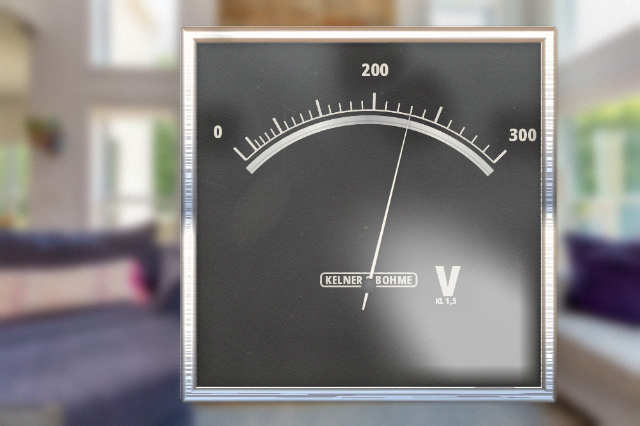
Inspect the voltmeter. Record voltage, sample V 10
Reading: V 230
